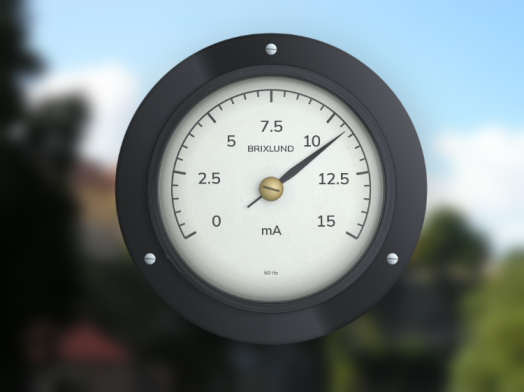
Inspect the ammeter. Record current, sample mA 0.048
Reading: mA 10.75
